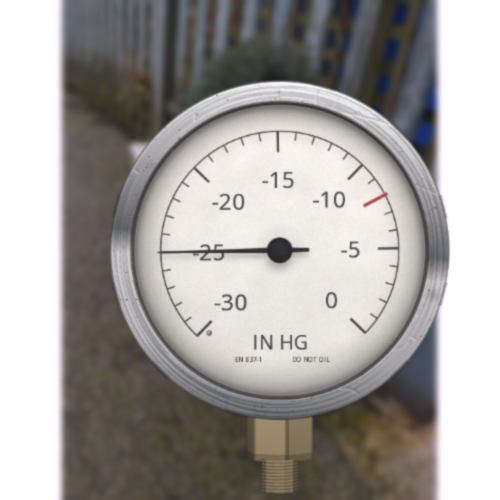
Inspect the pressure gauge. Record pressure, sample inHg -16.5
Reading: inHg -25
